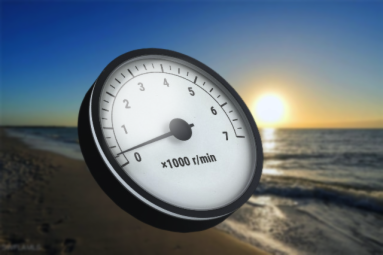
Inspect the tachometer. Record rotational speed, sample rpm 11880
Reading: rpm 250
